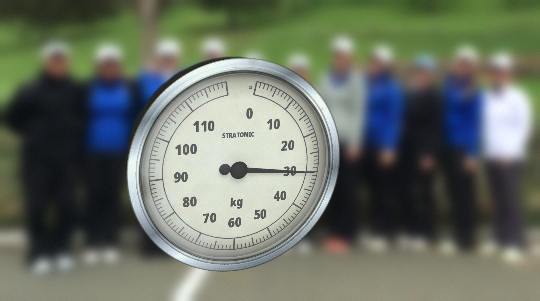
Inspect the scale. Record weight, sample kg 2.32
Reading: kg 30
